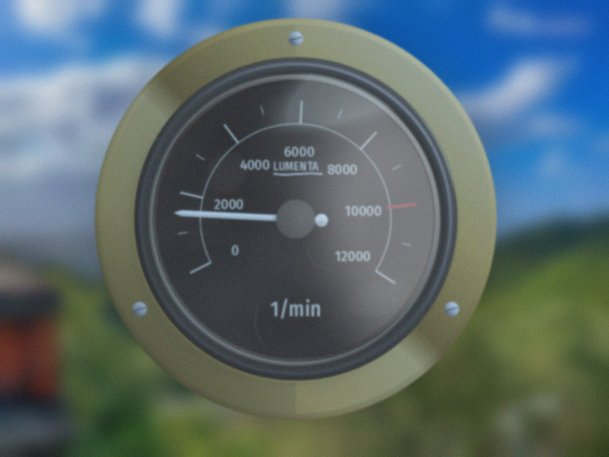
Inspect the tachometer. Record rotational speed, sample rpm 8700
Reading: rpm 1500
